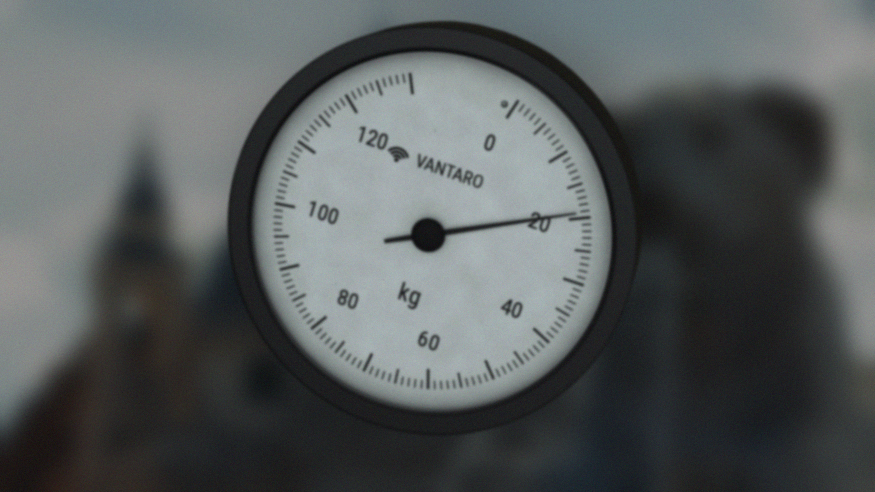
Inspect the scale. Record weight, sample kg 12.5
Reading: kg 19
